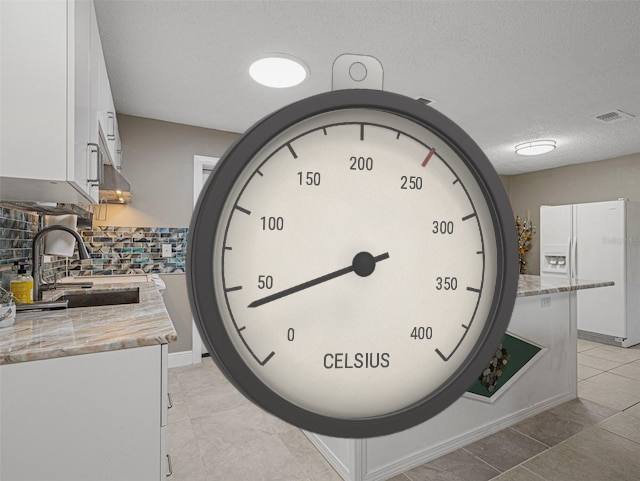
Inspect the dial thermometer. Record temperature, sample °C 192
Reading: °C 37.5
